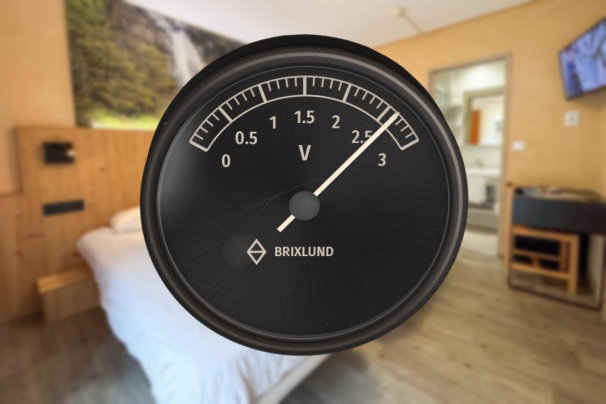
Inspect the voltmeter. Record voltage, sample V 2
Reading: V 2.6
